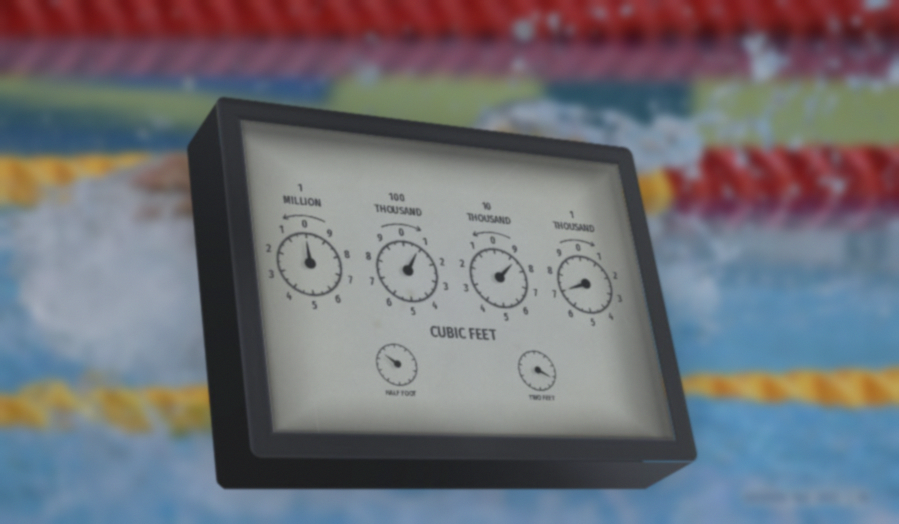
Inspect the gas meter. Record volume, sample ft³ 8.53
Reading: ft³ 8700
